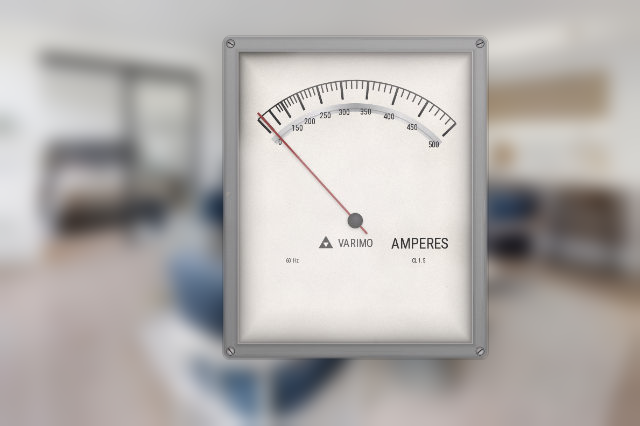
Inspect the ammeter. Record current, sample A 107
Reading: A 50
